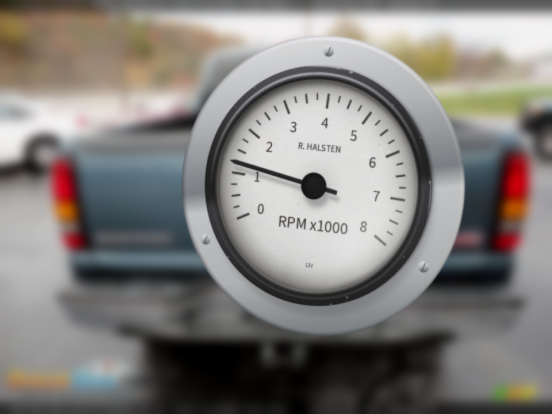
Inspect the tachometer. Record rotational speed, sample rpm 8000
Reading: rpm 1250
